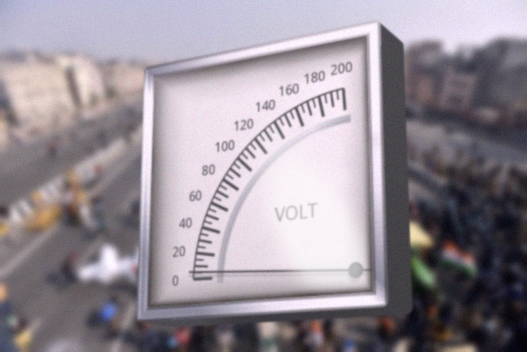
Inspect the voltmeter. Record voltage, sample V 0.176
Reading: V 5
